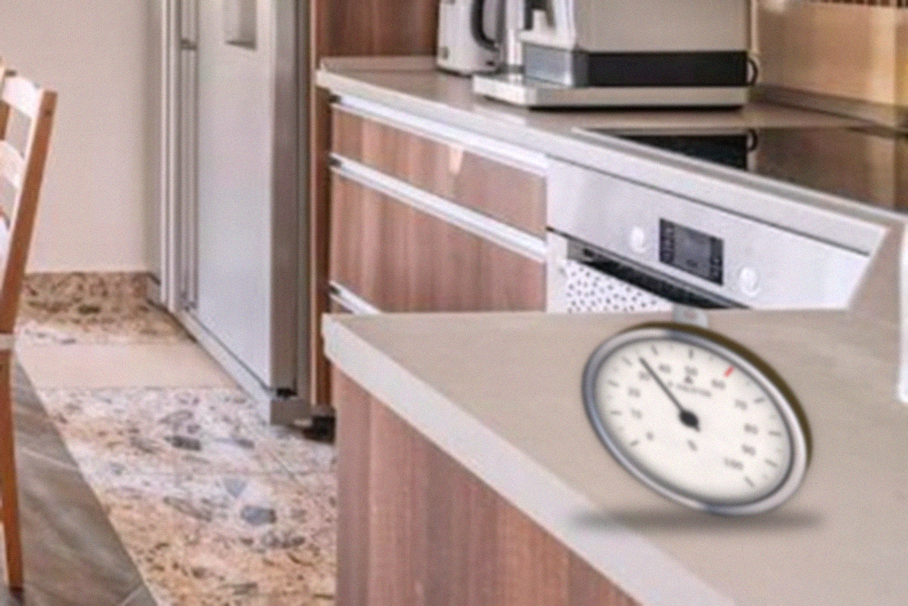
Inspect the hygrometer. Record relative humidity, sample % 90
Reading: % 35
